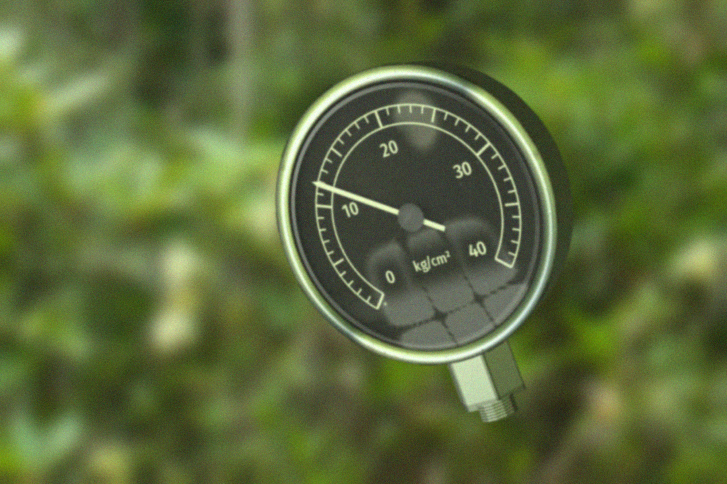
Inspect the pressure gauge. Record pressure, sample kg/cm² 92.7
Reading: kg/cm² 12
